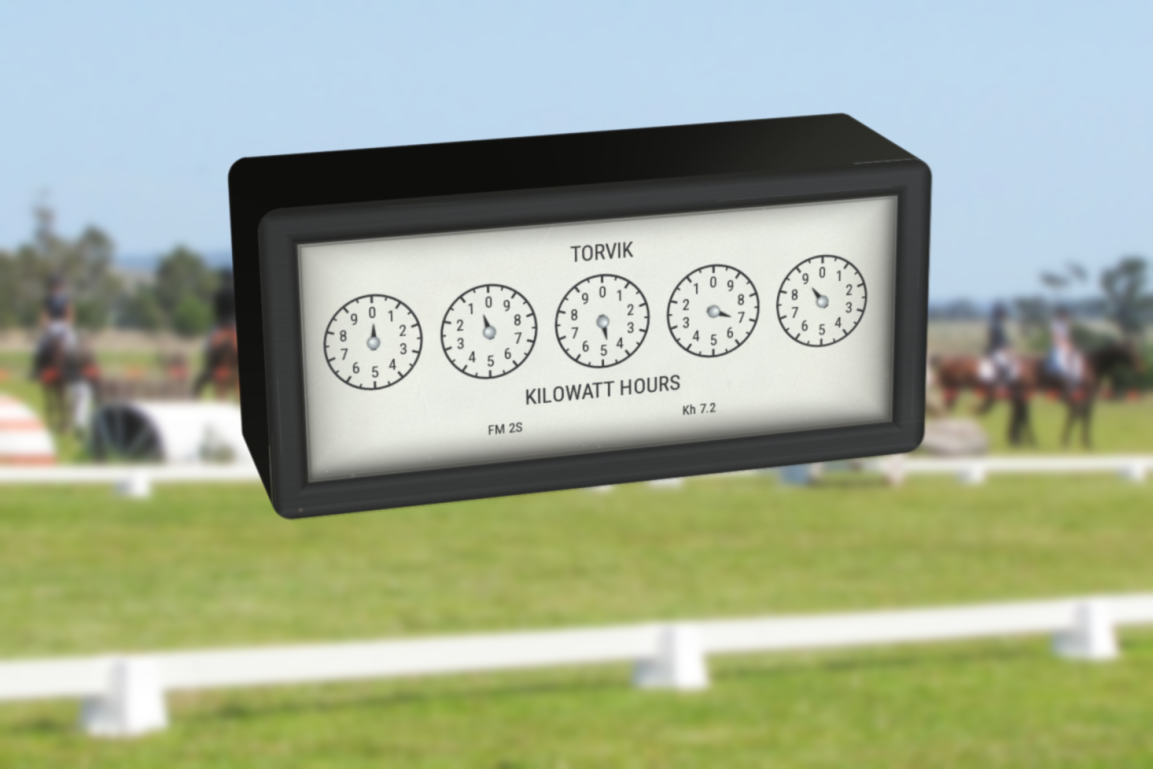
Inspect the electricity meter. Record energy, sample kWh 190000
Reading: kWh 469
